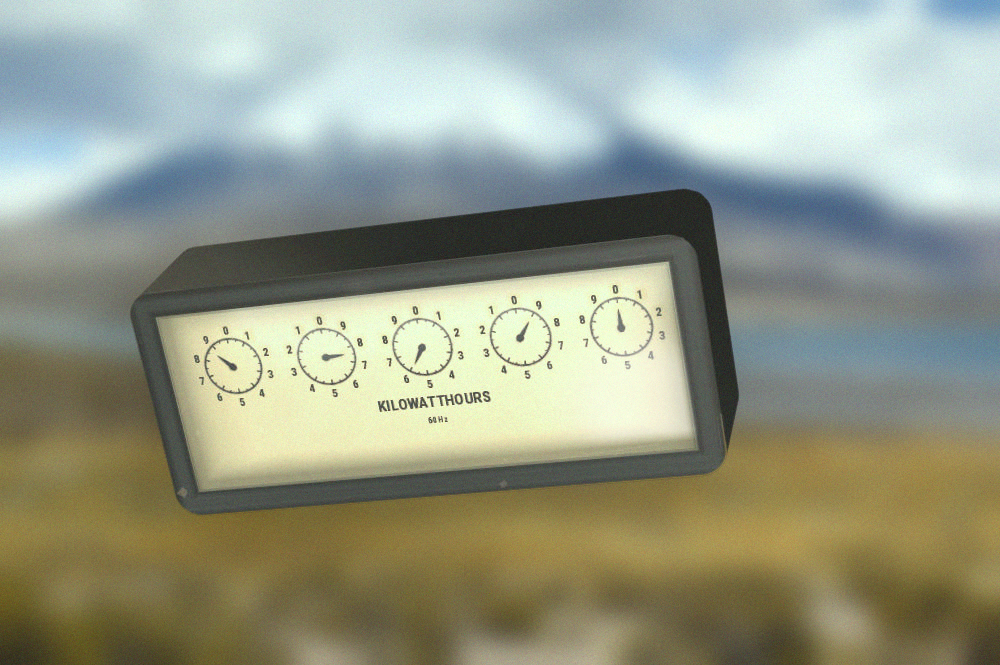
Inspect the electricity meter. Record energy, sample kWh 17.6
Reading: kWh 87590
